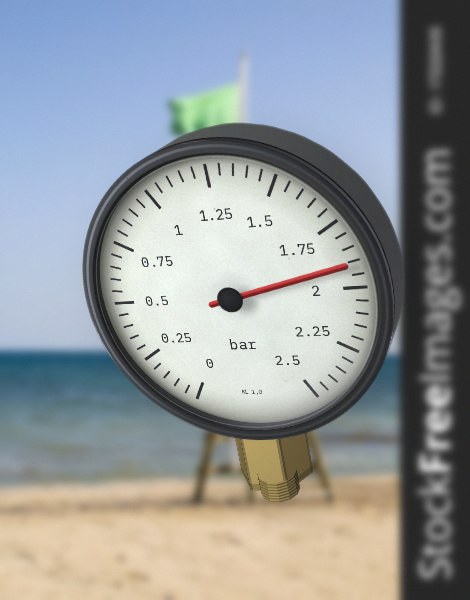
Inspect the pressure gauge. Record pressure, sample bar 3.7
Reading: bar 1.9
